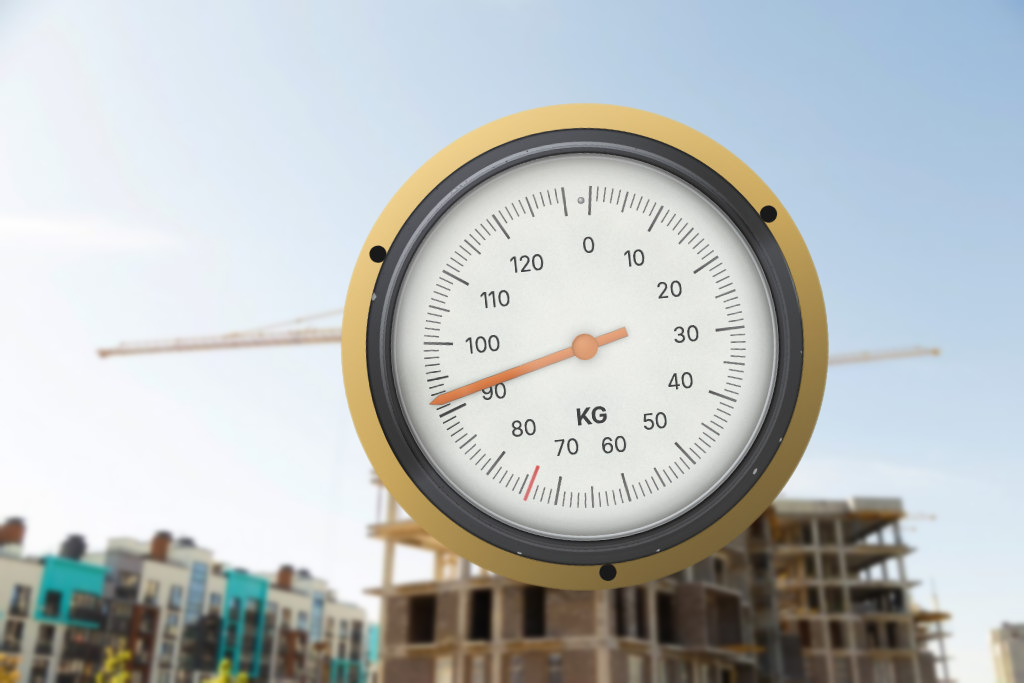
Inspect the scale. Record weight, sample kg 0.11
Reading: kg 92
